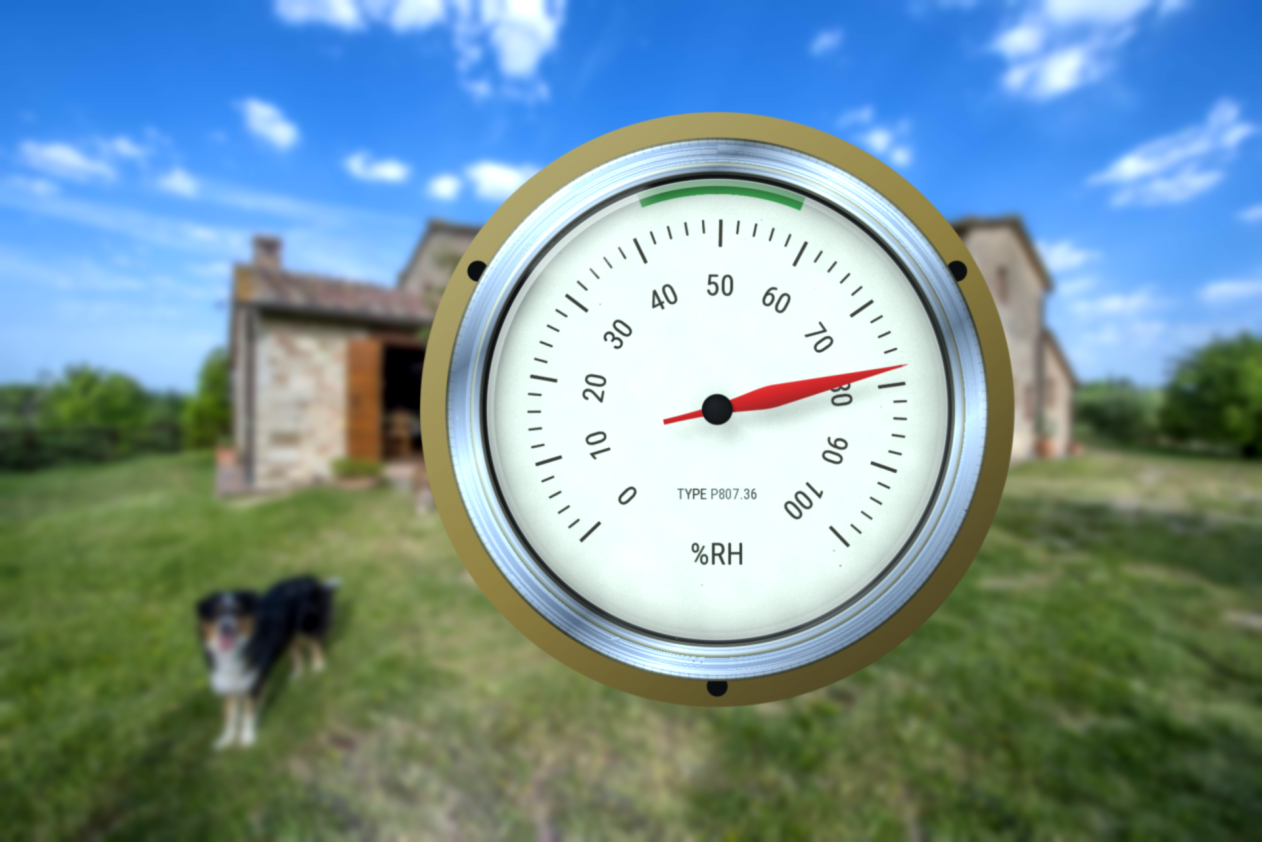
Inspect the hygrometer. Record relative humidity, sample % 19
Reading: % 78
